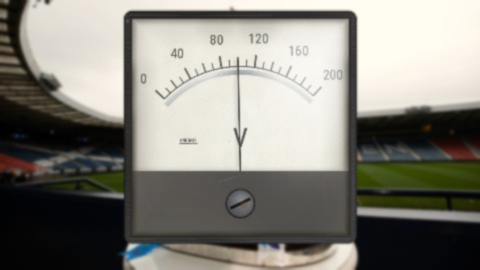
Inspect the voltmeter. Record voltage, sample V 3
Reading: V 100
